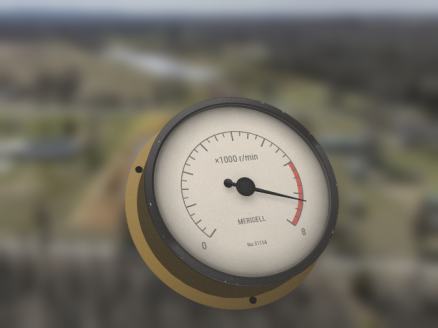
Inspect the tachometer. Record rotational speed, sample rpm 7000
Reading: rpm 7250
